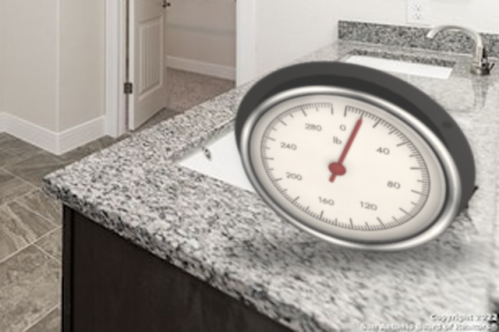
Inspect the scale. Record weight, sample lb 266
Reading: lb 10
